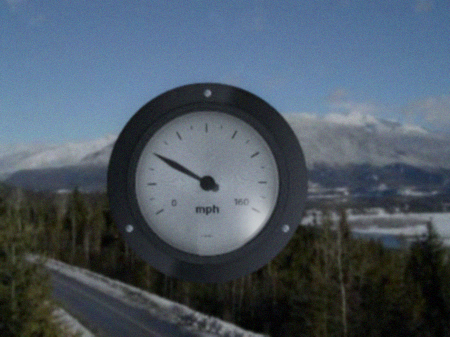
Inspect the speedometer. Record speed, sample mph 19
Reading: mph 40
